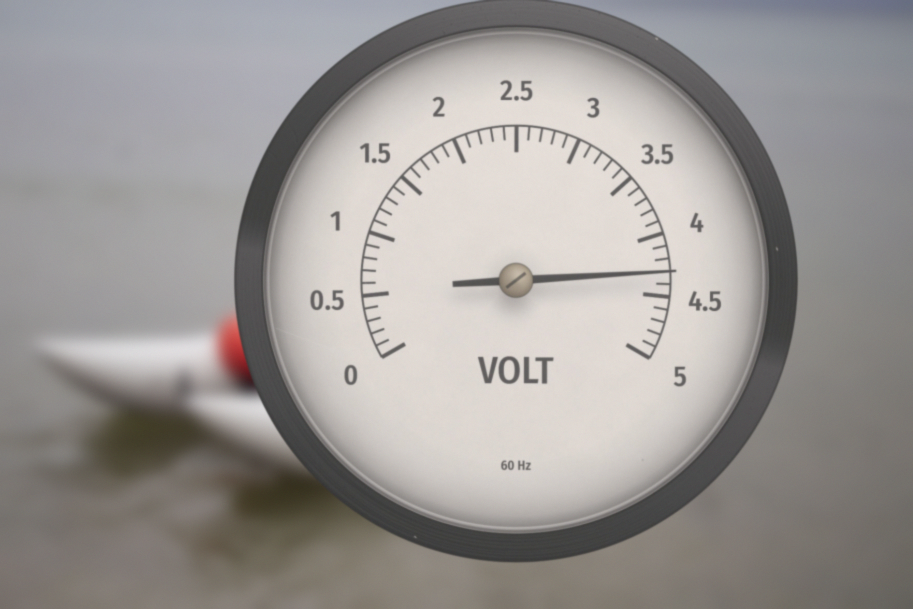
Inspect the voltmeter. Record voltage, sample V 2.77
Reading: V 4.3
